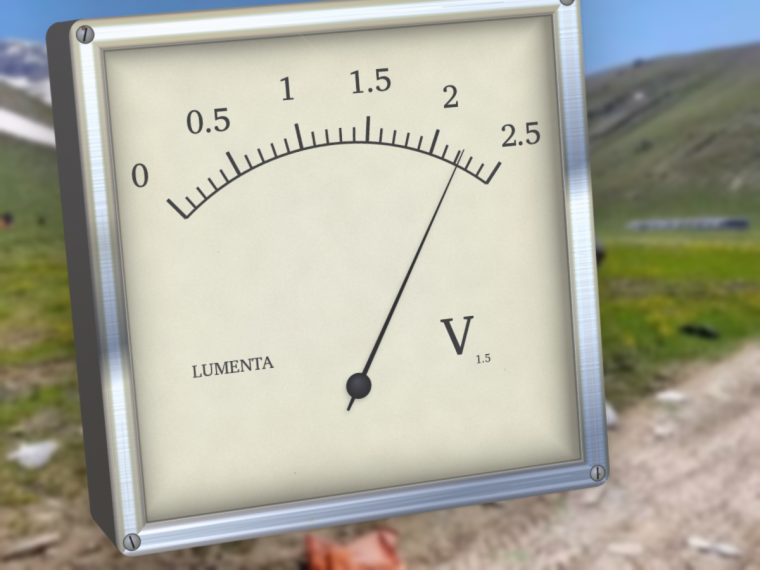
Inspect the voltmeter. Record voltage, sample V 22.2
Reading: V 2.2
